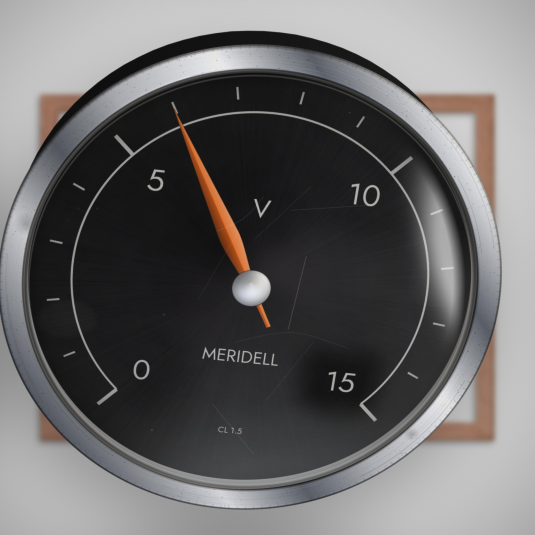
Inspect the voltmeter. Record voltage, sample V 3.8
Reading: V 6
